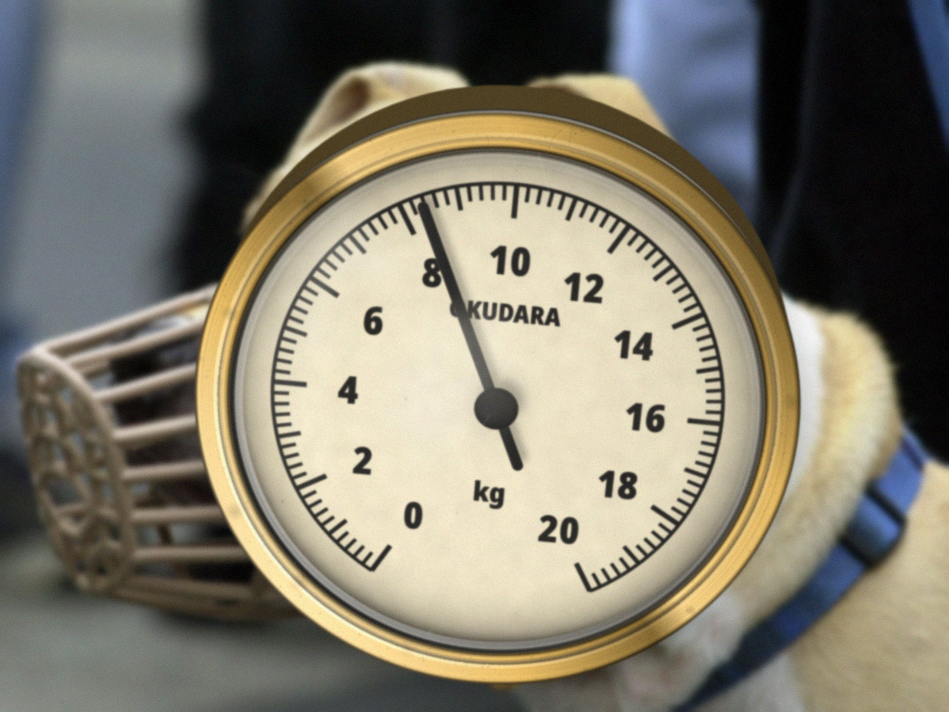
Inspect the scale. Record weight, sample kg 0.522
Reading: kg 8.4
